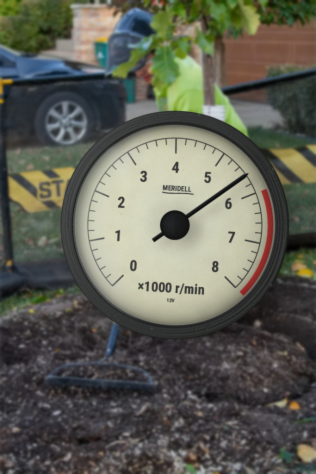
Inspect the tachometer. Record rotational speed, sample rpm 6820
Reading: rpm 5600
